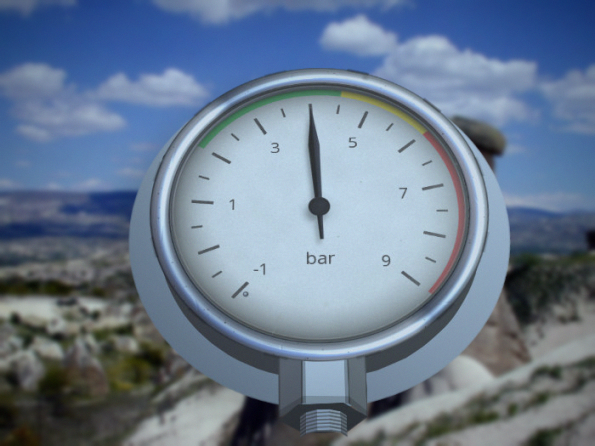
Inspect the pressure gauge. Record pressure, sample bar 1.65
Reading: bar 4
